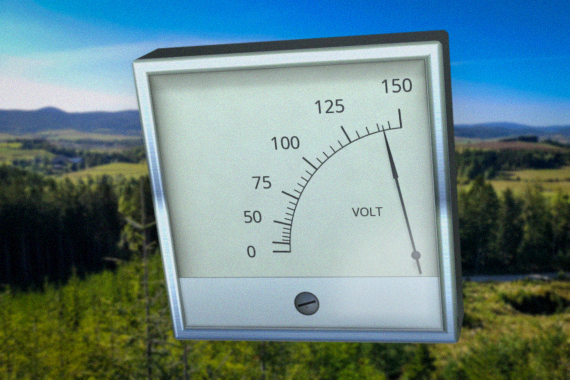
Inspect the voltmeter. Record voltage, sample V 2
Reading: V 142.5
